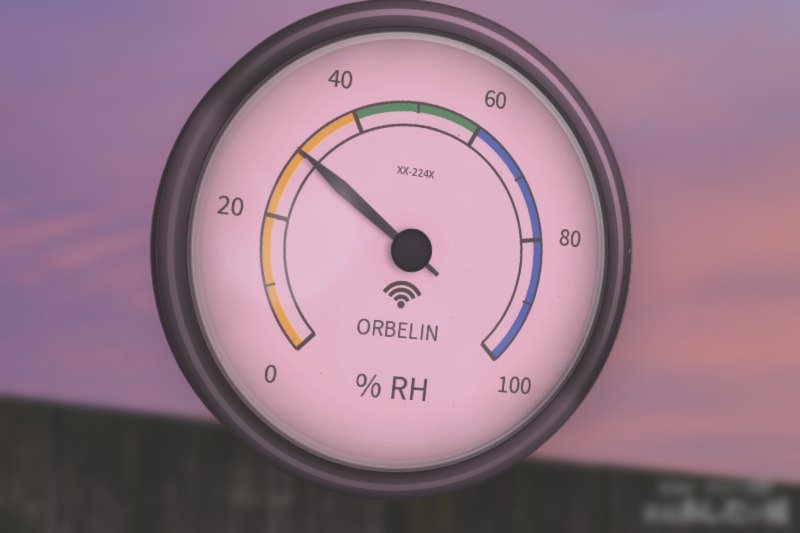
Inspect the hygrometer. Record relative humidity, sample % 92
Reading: % 30
